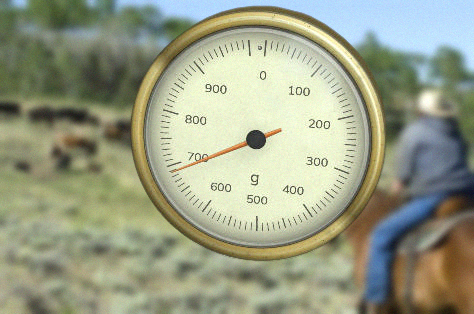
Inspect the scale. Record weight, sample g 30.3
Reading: g 690
